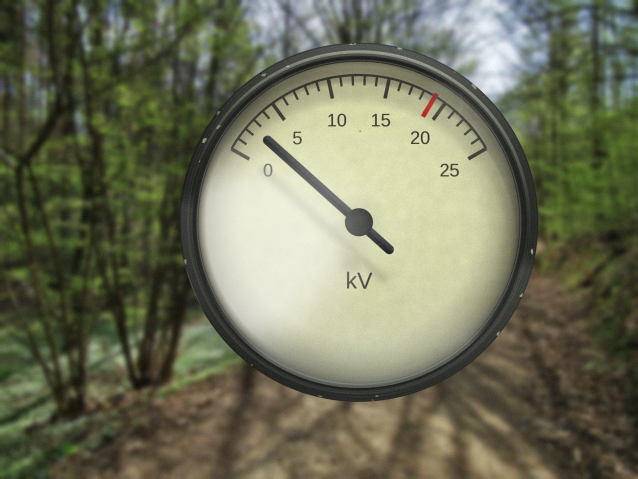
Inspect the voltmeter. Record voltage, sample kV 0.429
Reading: kV 2.5
